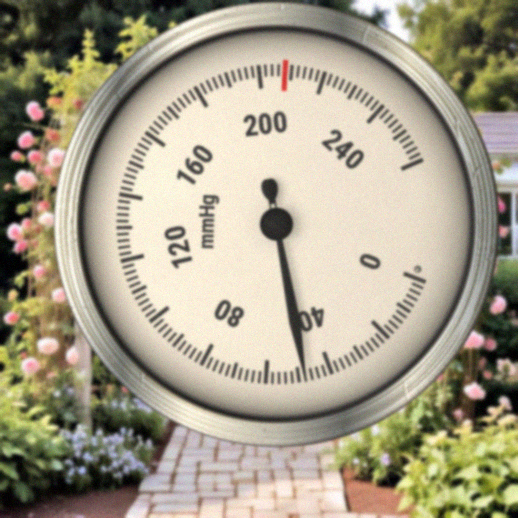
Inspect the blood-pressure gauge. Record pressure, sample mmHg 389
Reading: mmHg 48
